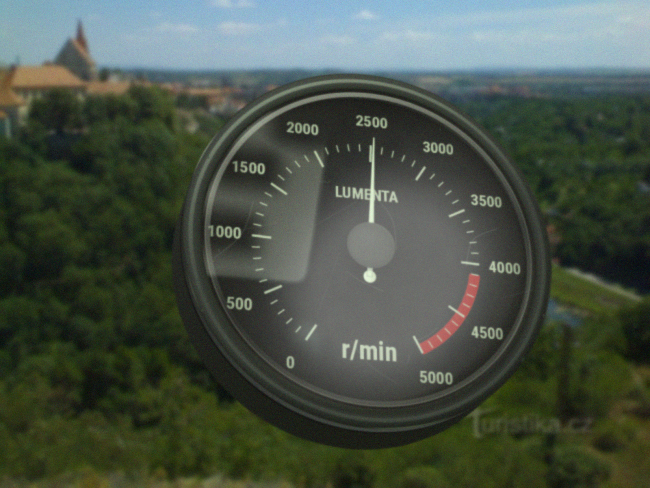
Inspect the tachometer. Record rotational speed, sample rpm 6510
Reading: rpm 2500
